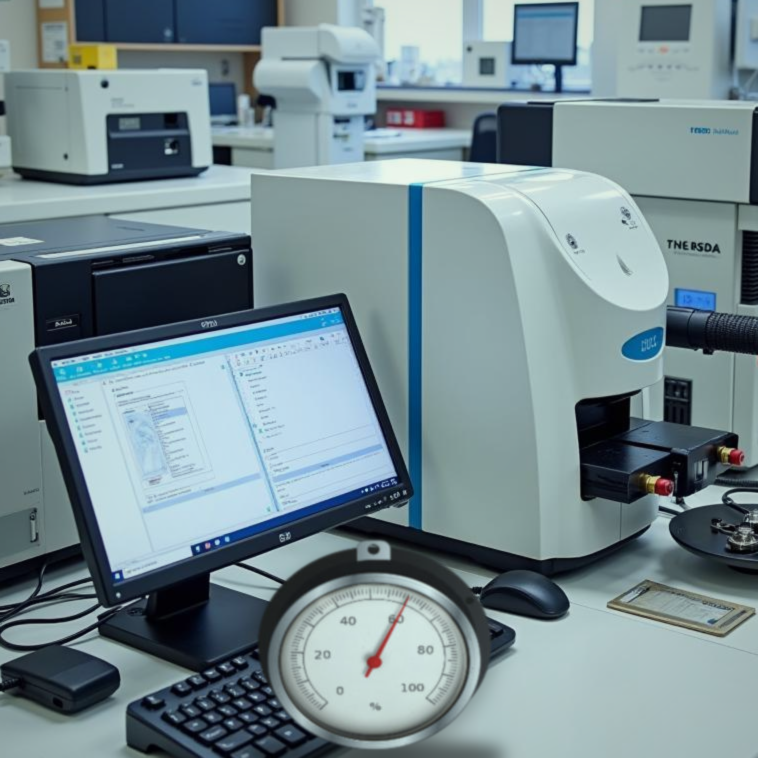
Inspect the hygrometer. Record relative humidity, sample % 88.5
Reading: % 60
